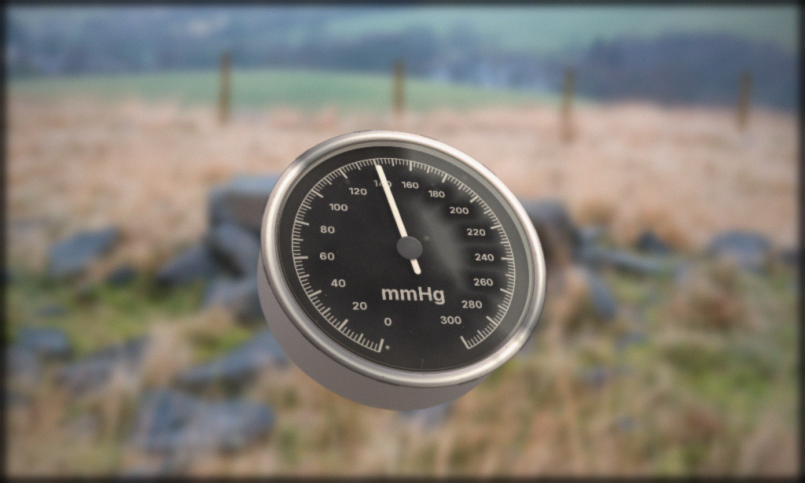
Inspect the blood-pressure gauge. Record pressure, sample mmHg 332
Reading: mmHg 140
